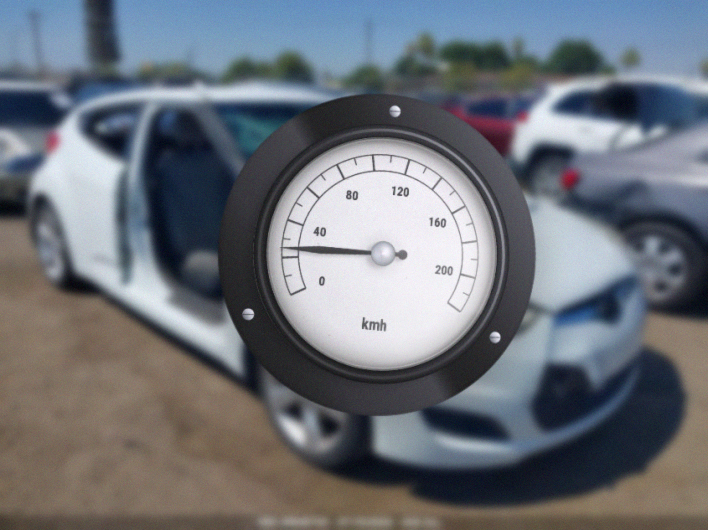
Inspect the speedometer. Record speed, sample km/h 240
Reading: km/h 25
